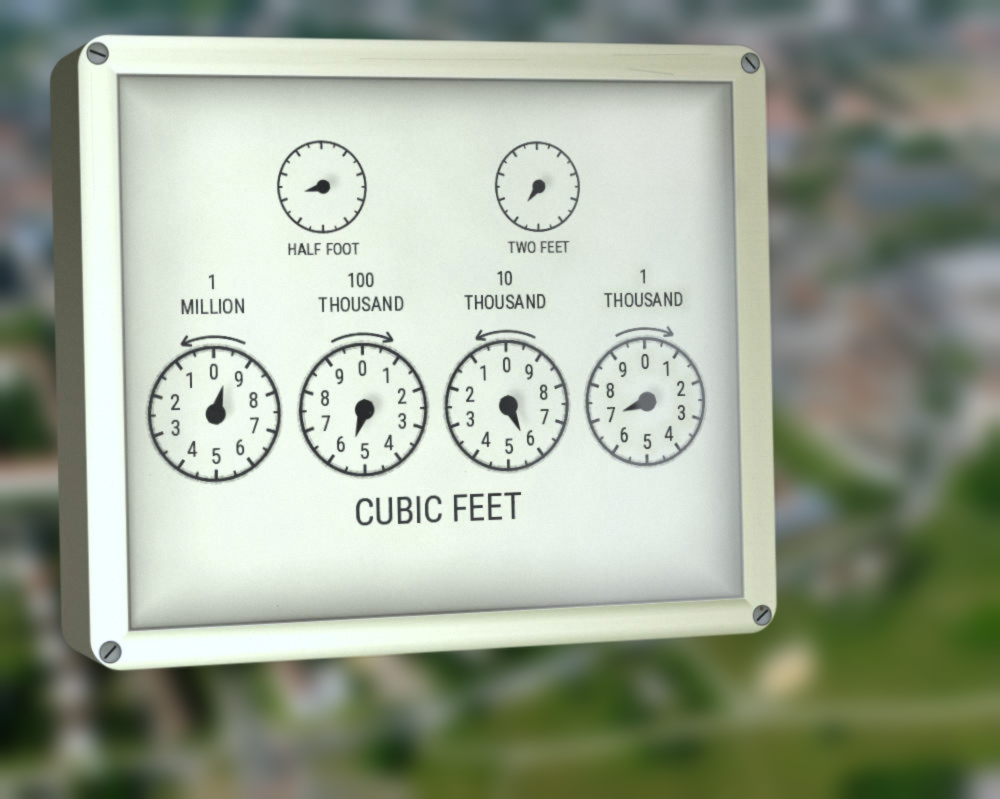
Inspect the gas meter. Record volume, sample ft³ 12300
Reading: ft³ 955700
